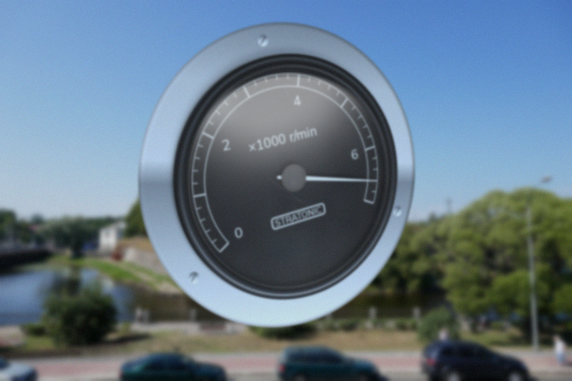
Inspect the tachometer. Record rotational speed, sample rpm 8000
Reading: rpm 6600
